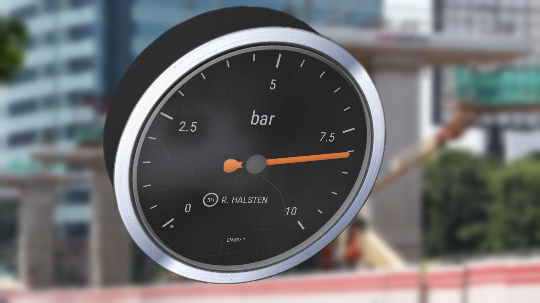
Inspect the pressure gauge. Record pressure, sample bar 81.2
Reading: bar 8
